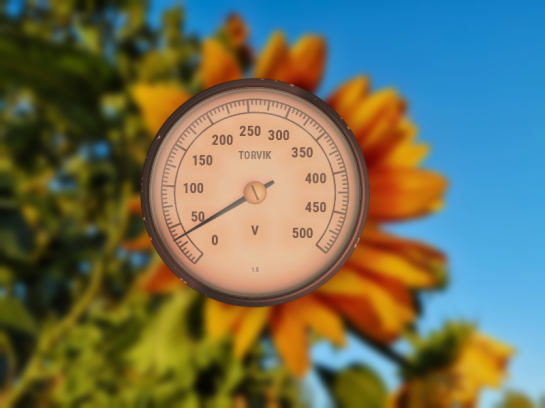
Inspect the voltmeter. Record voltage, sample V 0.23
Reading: V 35
